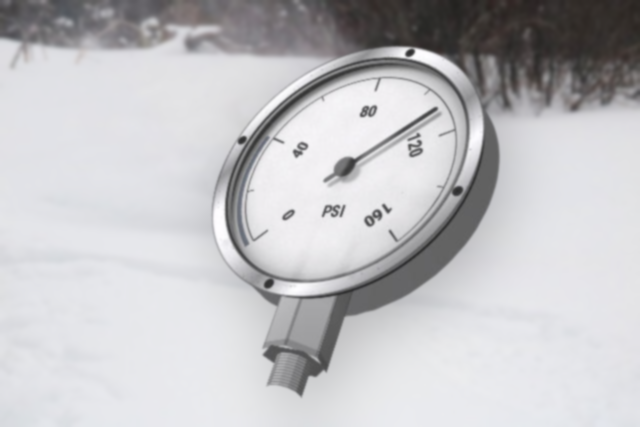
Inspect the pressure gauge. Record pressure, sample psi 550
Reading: psi 110
